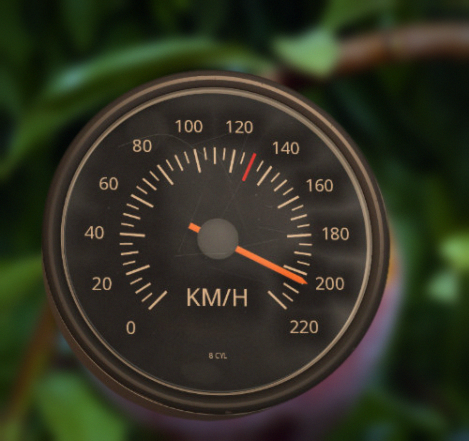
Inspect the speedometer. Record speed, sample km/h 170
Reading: km/h 205
